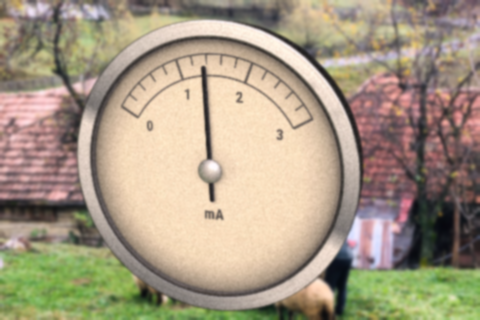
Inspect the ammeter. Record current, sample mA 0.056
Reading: mA 1.4
